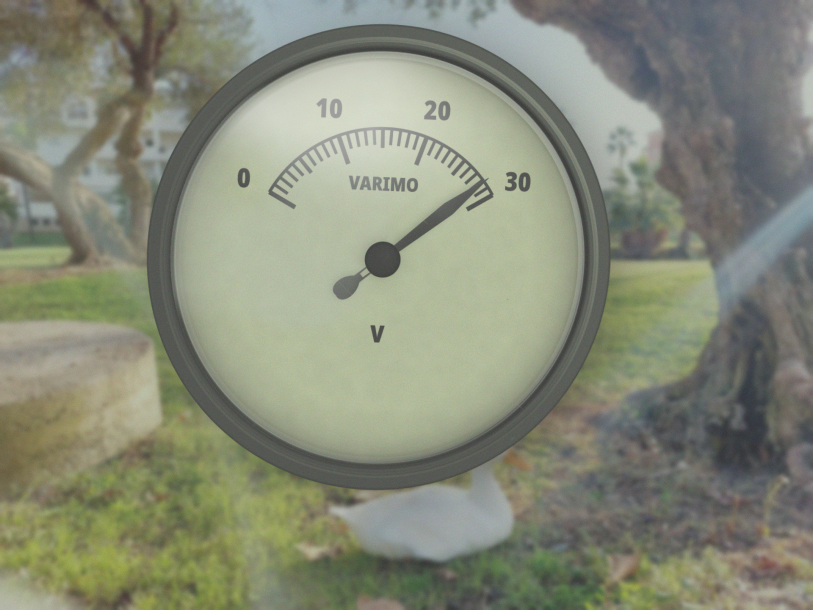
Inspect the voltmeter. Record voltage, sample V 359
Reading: V 28
